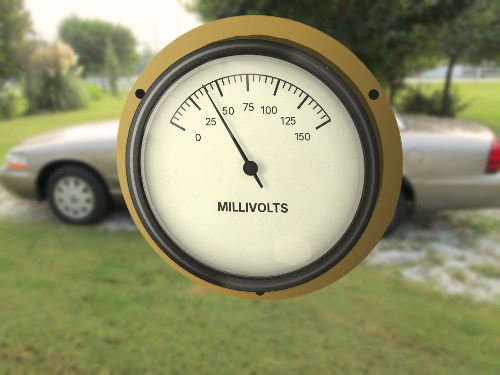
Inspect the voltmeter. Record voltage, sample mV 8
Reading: mV 40
